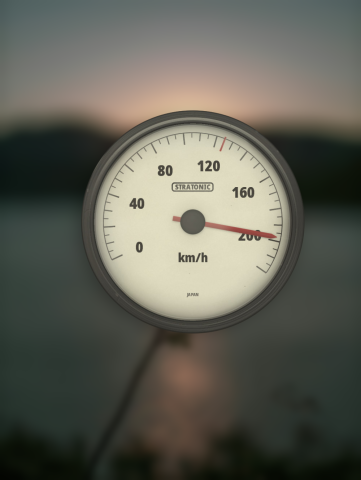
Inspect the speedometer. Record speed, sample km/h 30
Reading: km/h 197.5
